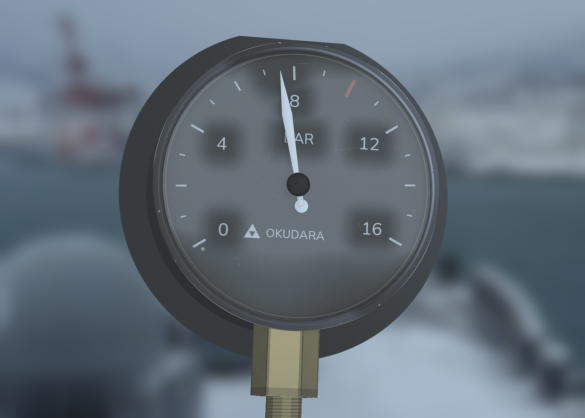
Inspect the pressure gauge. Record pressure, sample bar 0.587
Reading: bar 7.5
